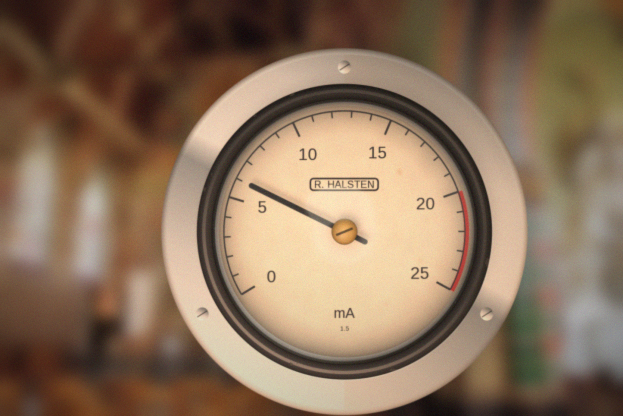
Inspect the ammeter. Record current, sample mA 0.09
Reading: mA 6
